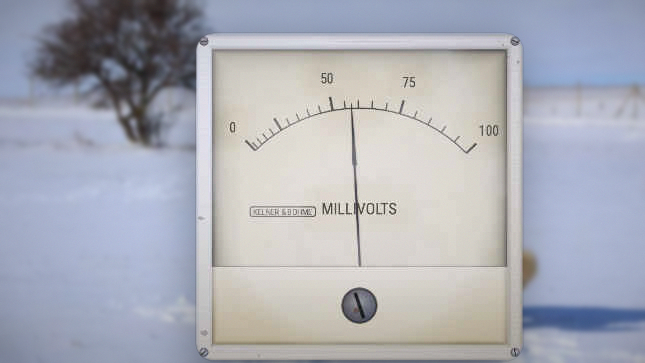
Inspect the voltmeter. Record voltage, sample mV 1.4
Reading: mV 57.5
